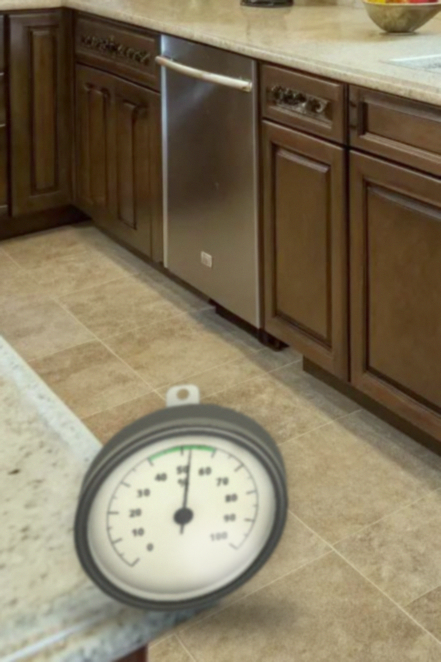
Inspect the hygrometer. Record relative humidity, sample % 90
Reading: % 52.5
